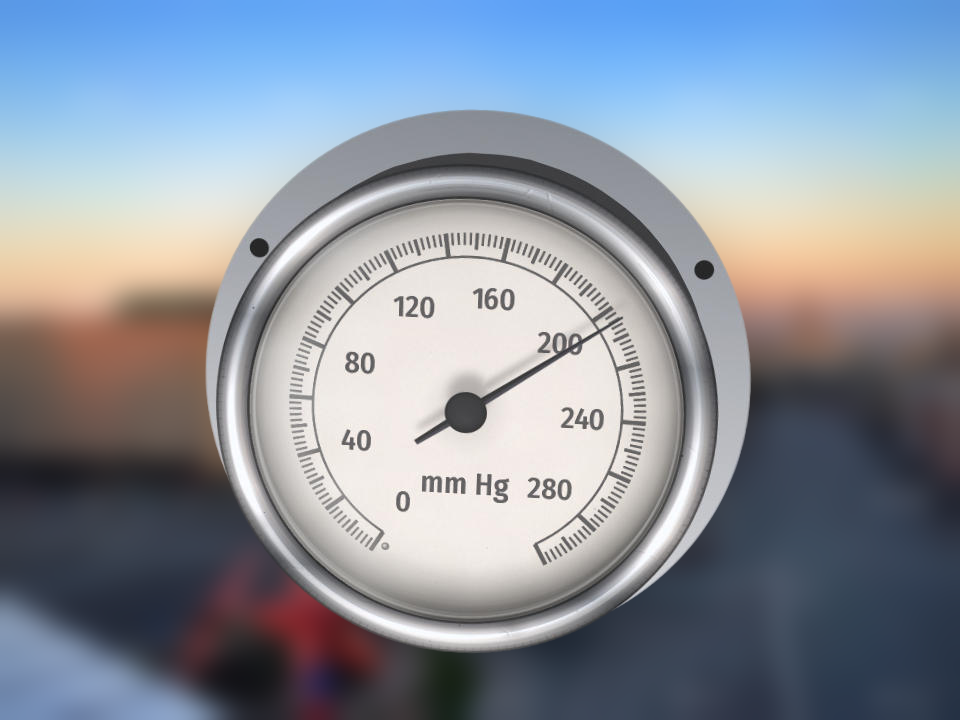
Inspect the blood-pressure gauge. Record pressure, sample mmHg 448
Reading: mmHg 204
